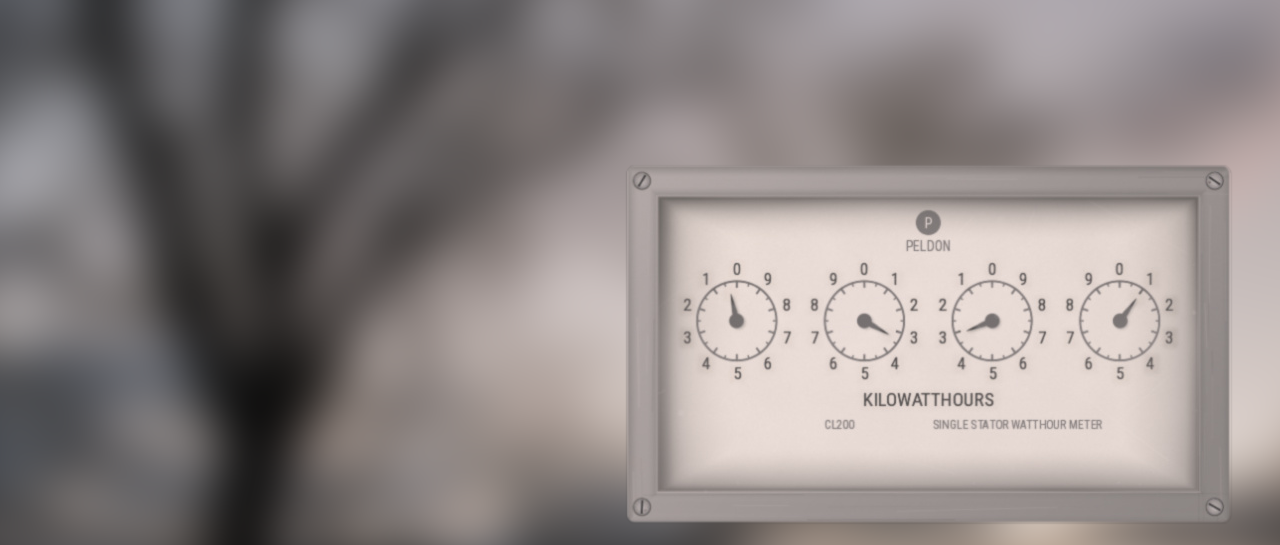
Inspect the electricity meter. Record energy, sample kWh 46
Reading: kWh 331
